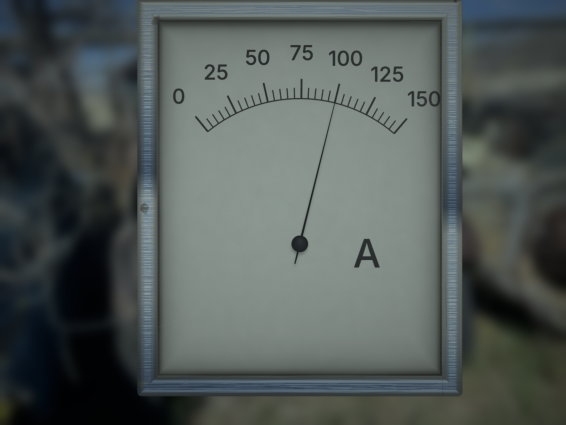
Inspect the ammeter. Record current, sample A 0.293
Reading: A 100
